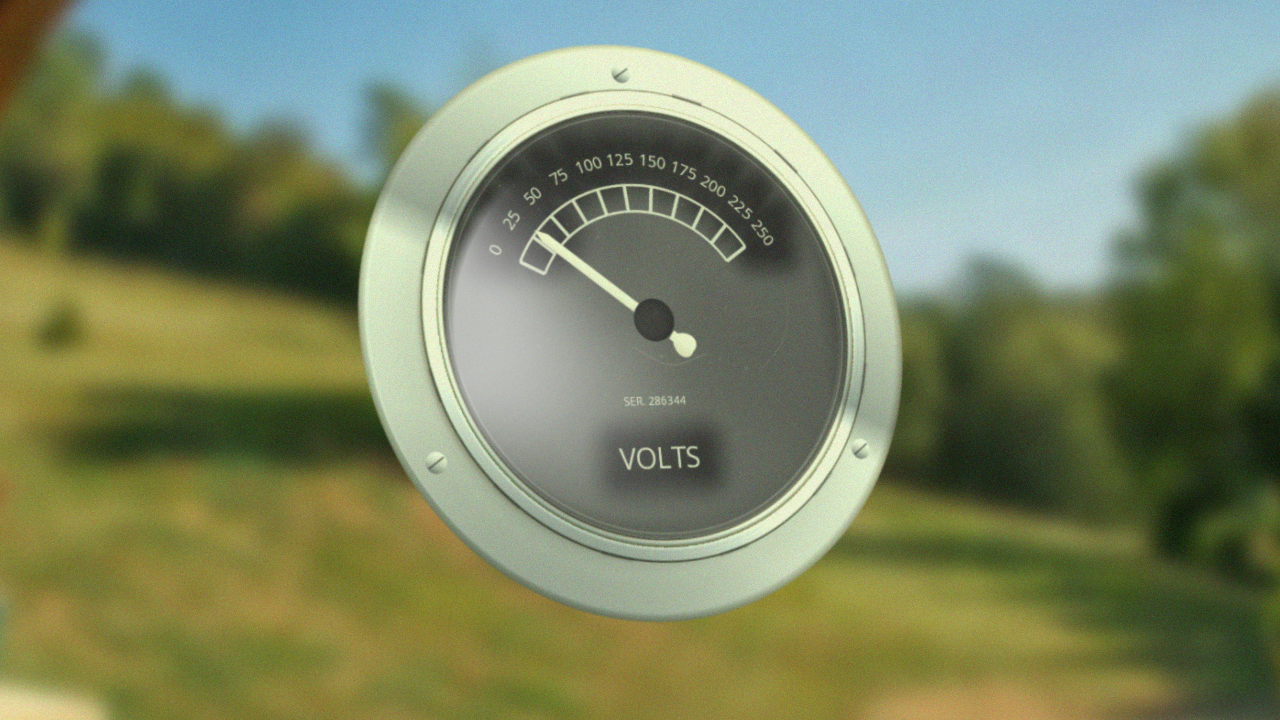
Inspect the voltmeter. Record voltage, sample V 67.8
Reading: V 25
